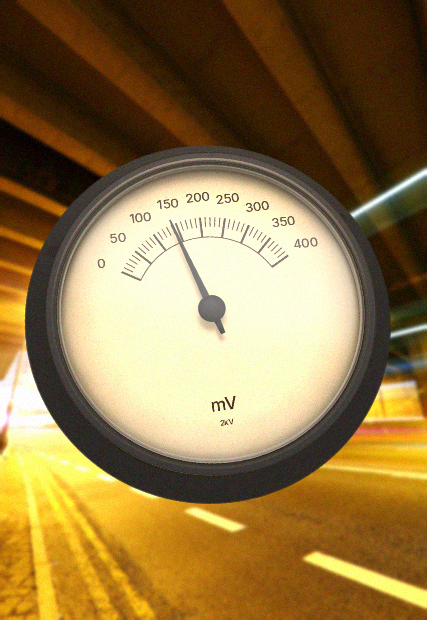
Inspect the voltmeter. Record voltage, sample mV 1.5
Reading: mV 140
